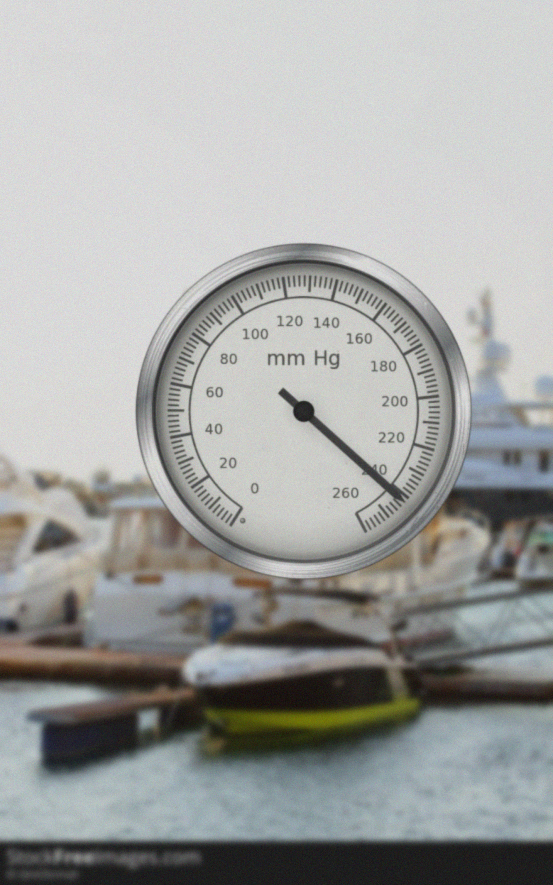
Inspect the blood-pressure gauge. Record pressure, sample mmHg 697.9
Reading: mmHg 242
